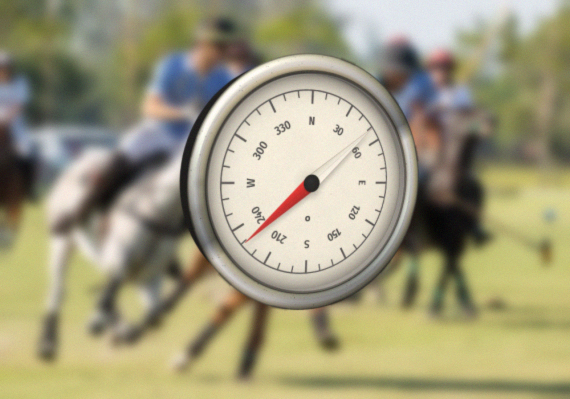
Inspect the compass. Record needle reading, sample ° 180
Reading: ° 230
